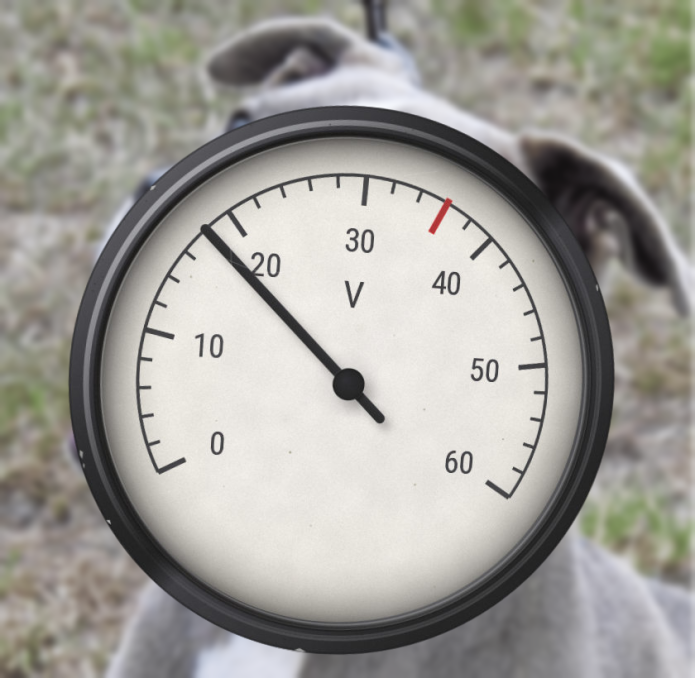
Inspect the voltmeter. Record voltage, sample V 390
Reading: V 18
